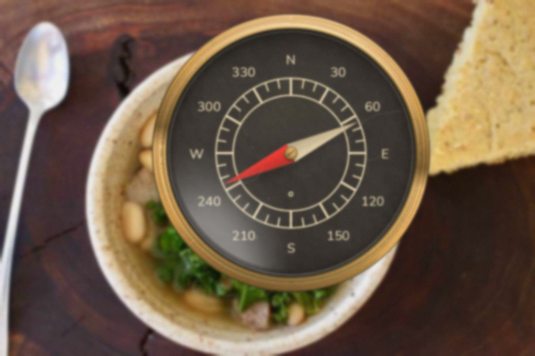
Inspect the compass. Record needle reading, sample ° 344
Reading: ° 245
